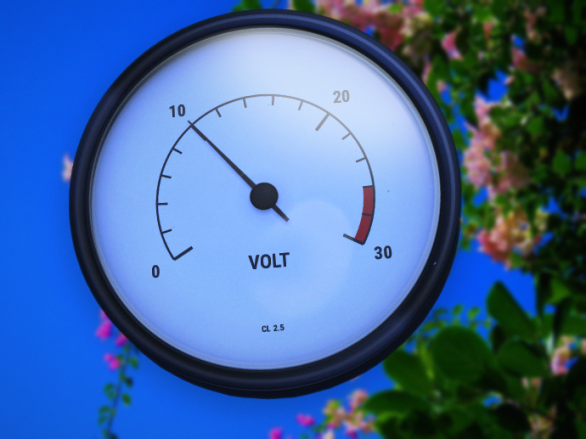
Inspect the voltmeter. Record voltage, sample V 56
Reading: V 10
